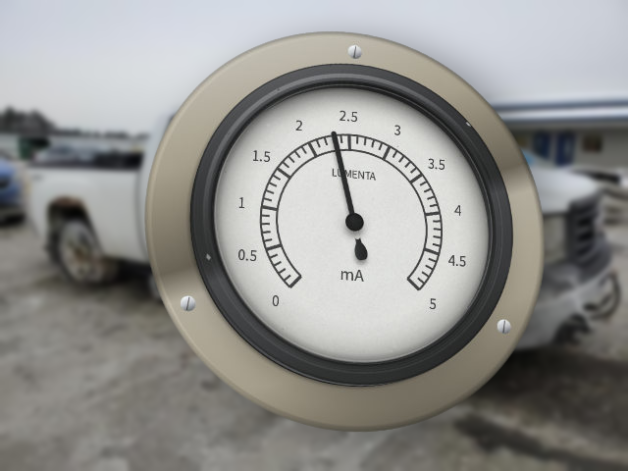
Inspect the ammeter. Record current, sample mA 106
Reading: mA 2.3
